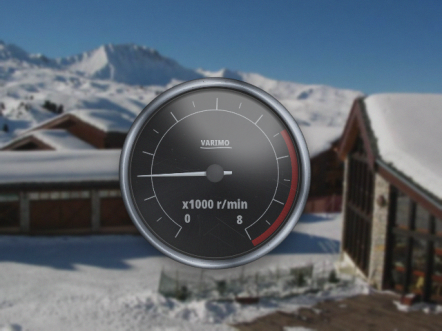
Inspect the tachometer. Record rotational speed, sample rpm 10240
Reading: rpm 1500
